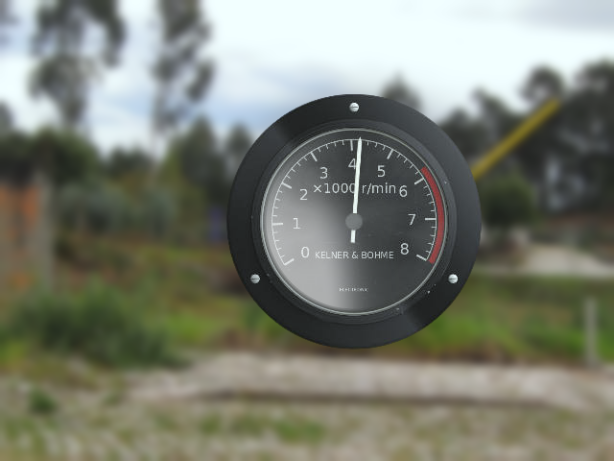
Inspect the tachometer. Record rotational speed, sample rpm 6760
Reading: rpm 4200
